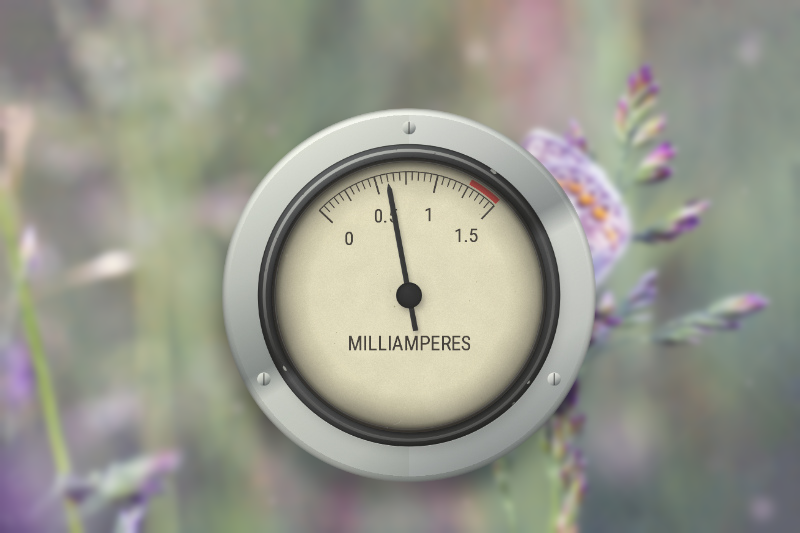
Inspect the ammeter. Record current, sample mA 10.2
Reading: mA 0.6
